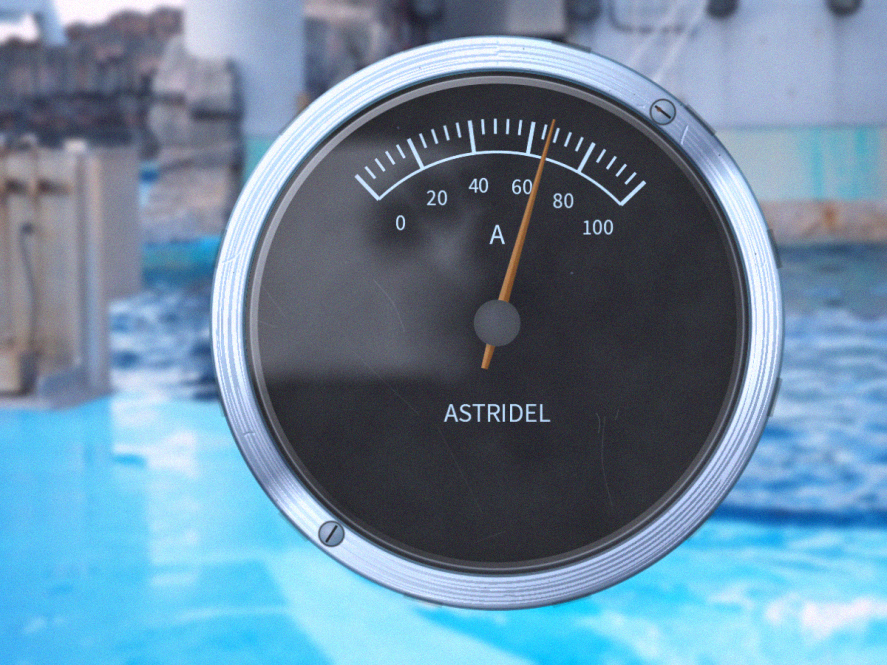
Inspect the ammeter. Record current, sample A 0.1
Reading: A 66
